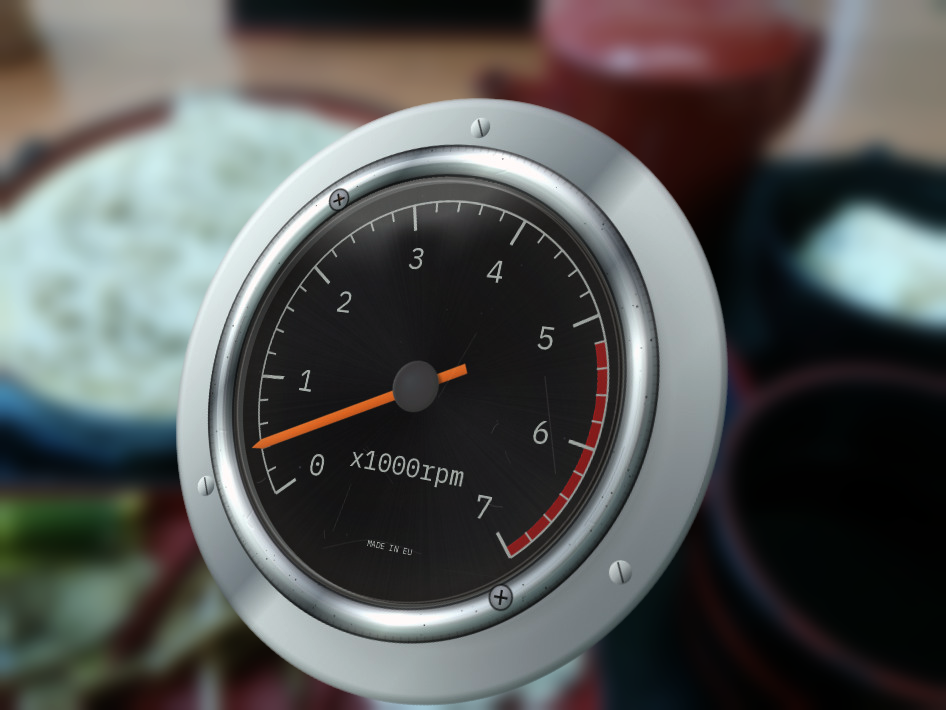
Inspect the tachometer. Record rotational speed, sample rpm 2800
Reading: rpm 400
